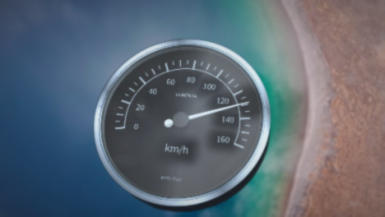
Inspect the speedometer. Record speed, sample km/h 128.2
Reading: km/h 130
